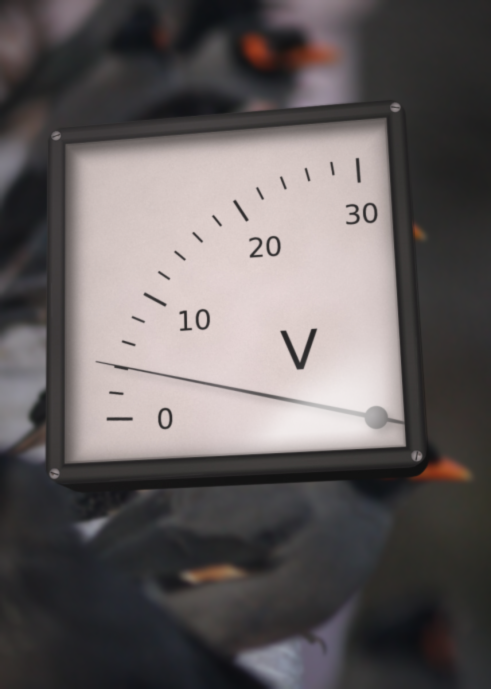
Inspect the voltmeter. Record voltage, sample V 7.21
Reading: V 4
